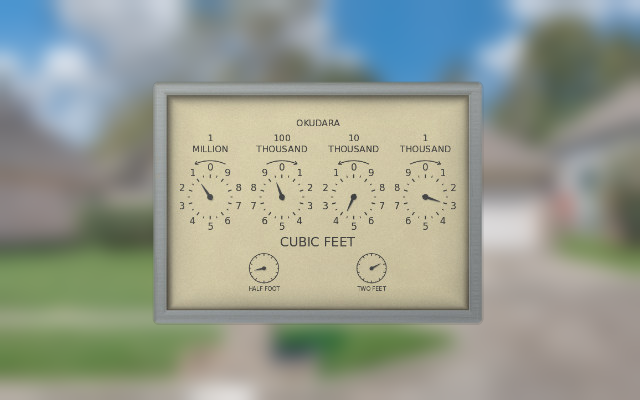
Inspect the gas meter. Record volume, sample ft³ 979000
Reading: ft³ 94300
